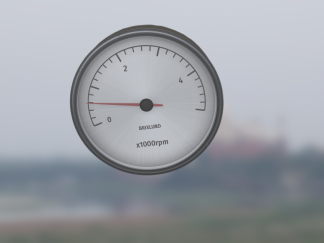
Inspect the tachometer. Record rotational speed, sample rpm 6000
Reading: rpm 600
